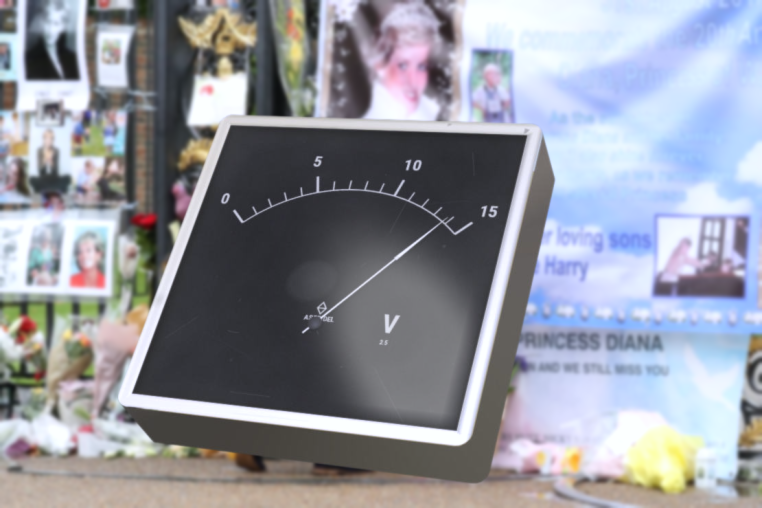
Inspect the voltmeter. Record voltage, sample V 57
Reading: V 14
